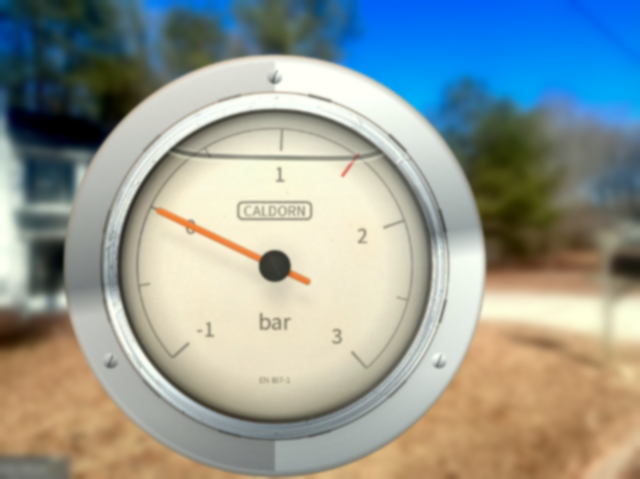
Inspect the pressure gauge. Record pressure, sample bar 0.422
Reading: bar 0
